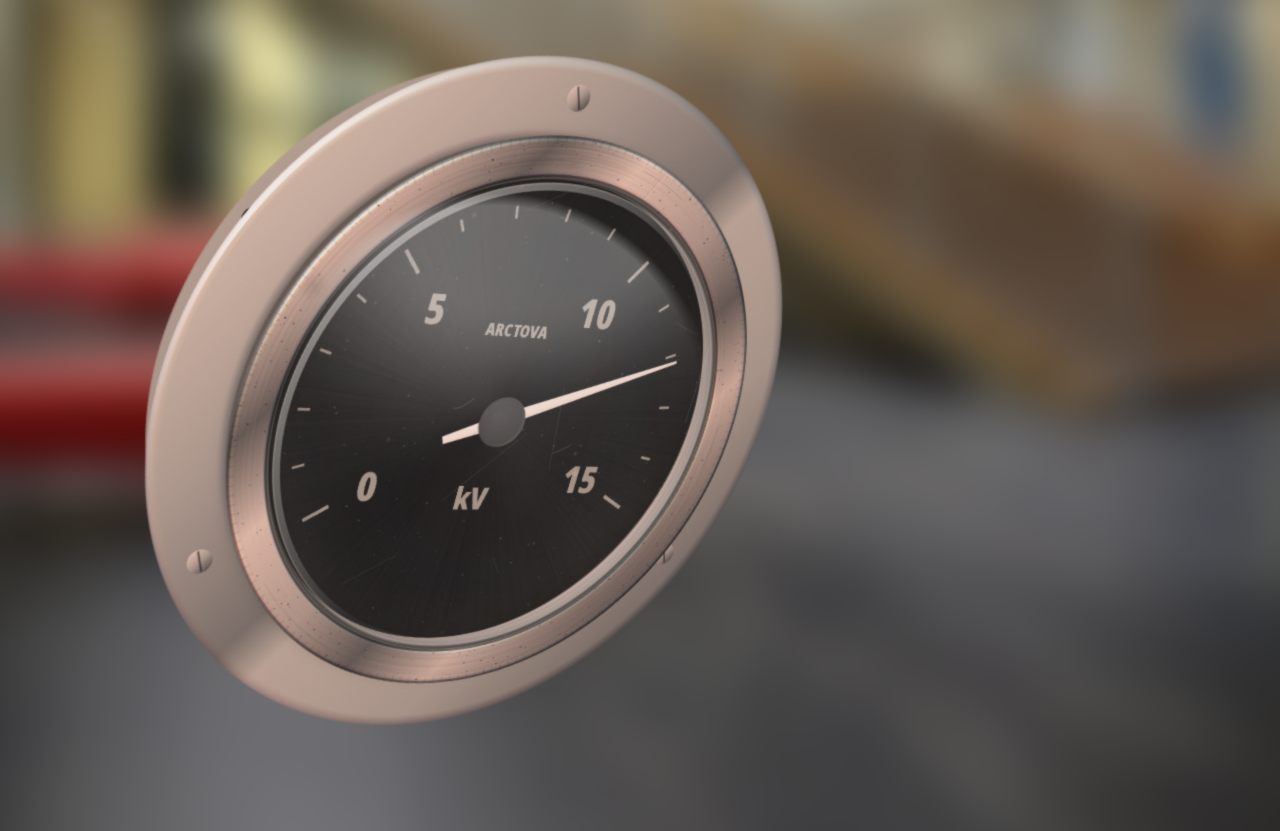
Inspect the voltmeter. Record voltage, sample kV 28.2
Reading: kV 12
